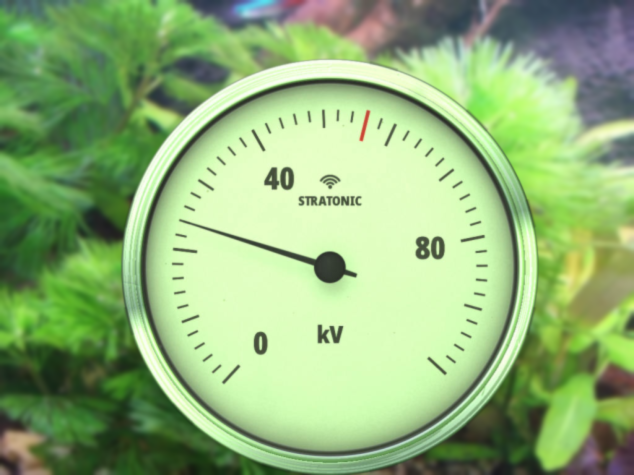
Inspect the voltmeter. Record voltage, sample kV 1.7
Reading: kV 24
